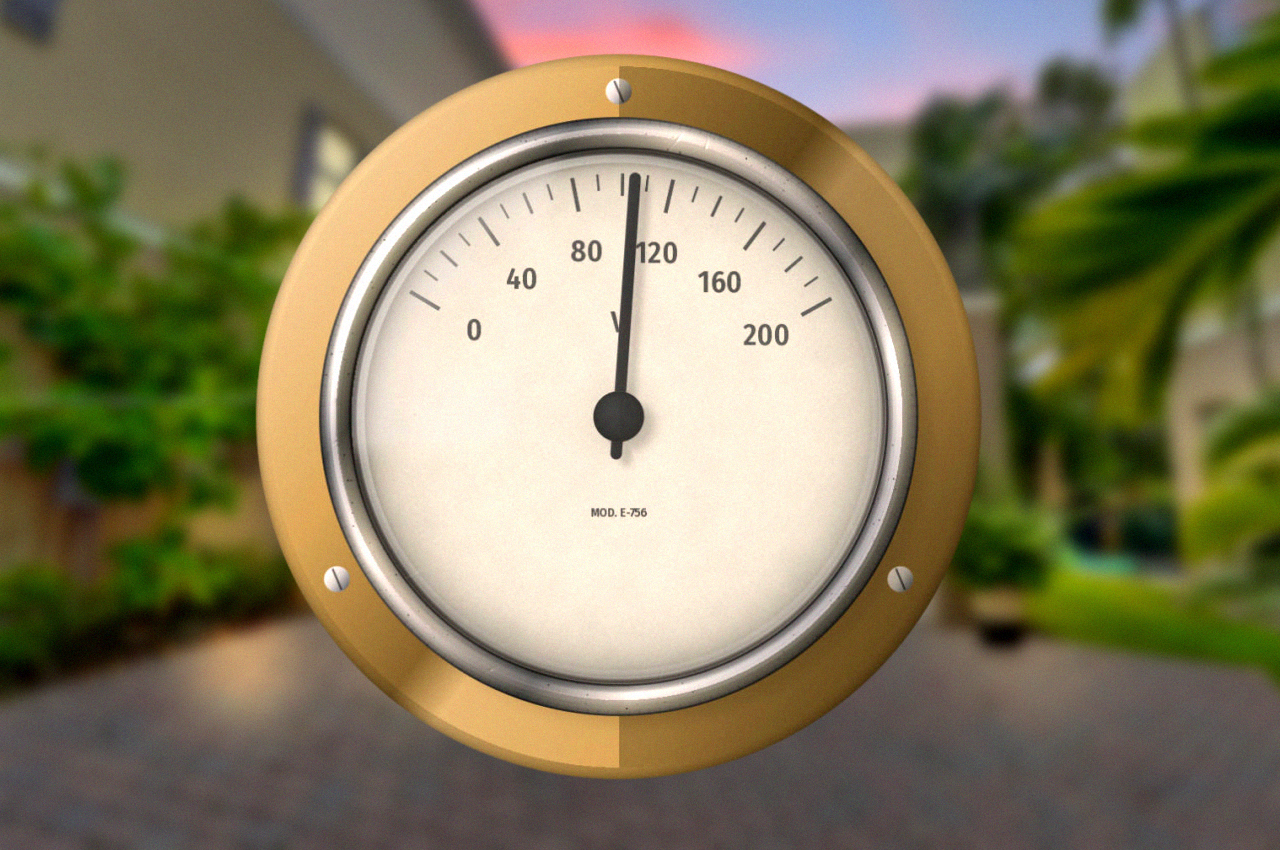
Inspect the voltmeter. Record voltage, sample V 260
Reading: V 105
